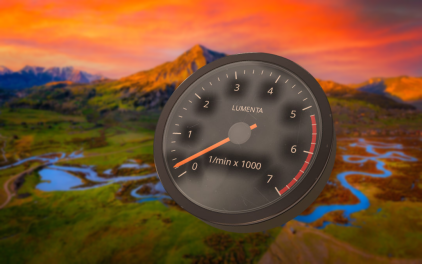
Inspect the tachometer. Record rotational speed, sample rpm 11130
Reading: rpm 200
